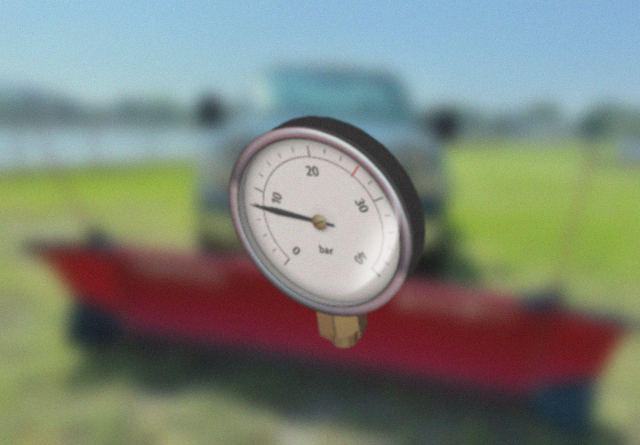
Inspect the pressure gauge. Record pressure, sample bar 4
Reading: bar 8
